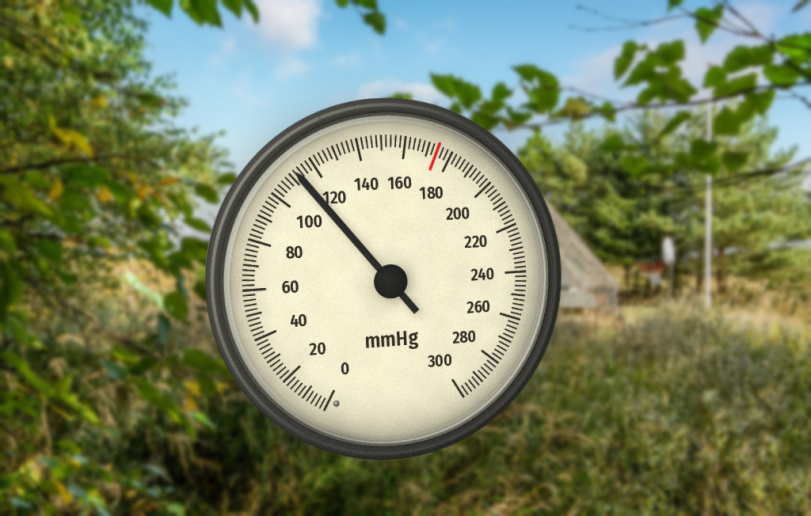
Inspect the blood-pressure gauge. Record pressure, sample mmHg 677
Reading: mmHg 112
